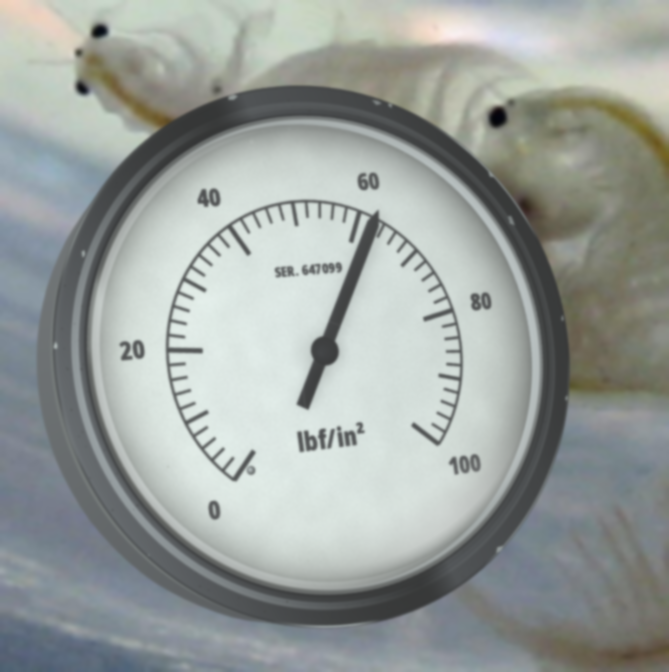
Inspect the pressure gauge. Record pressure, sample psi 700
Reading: psi 62
